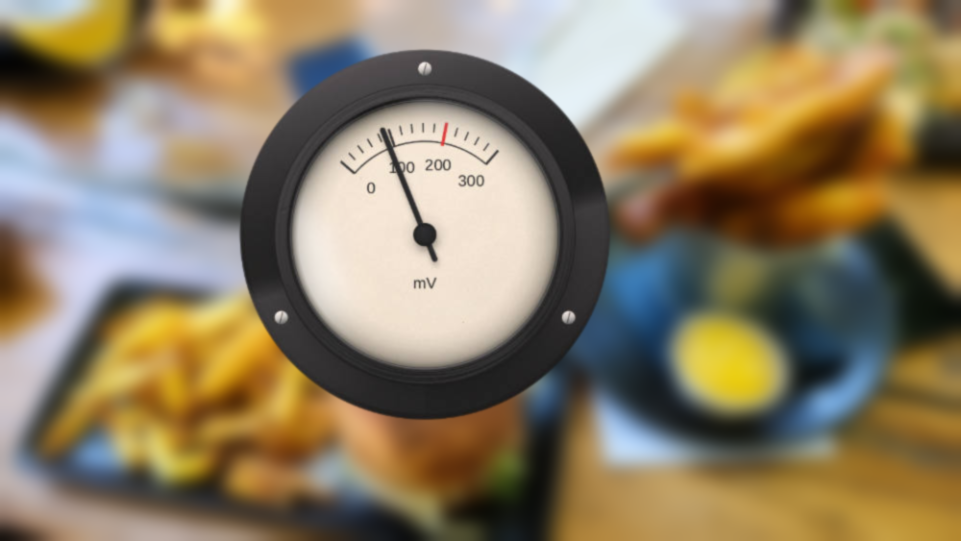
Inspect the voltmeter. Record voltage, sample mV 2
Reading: mV 90
